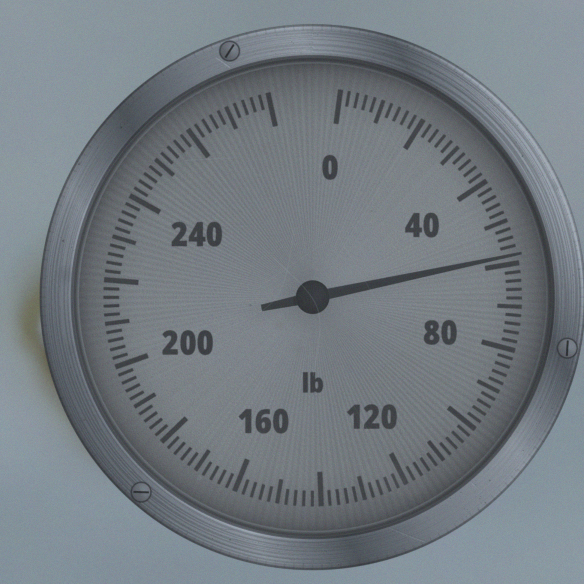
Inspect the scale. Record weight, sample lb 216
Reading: lb 58
